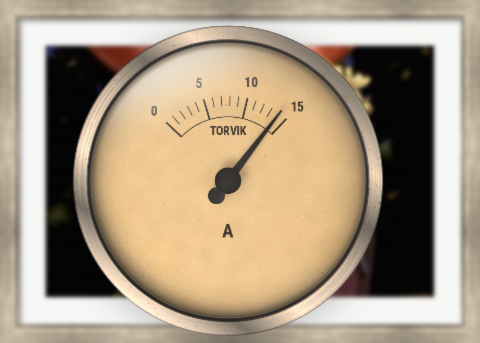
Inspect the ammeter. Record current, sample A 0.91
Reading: A 14
